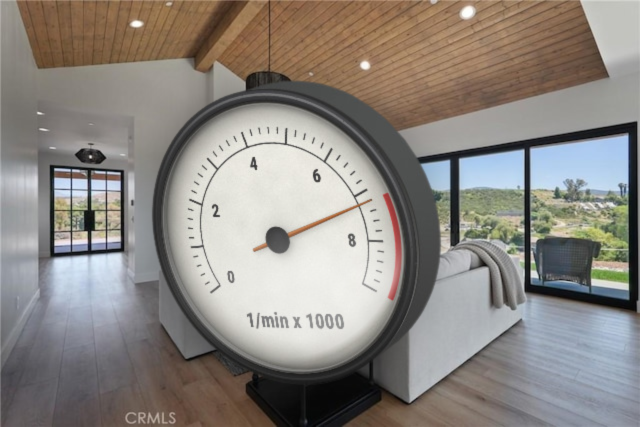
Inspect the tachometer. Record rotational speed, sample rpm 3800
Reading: rpm 7200
